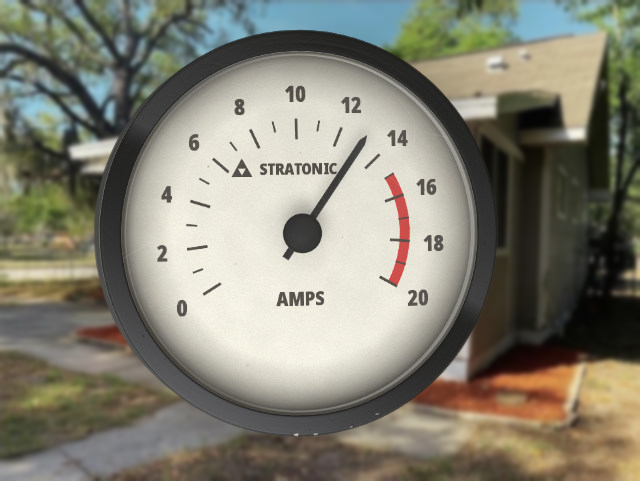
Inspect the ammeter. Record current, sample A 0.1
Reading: A 13
